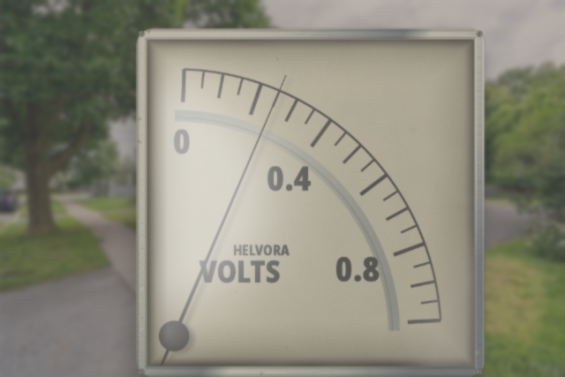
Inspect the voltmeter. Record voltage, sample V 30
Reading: V 0.25
